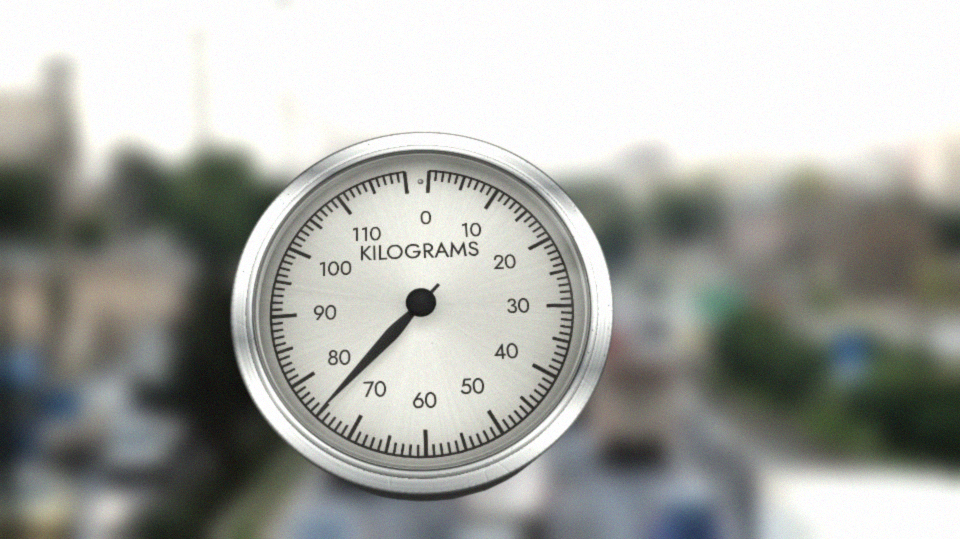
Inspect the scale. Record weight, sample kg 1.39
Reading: kg 75
